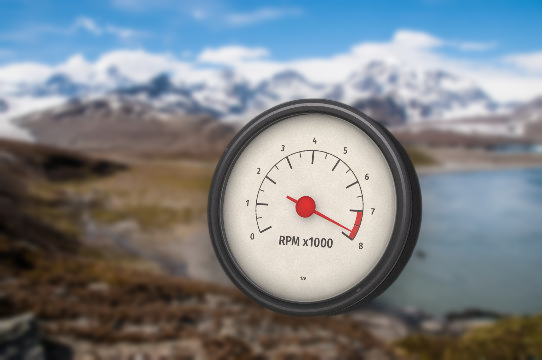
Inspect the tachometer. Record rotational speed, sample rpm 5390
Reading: rpm 7750
